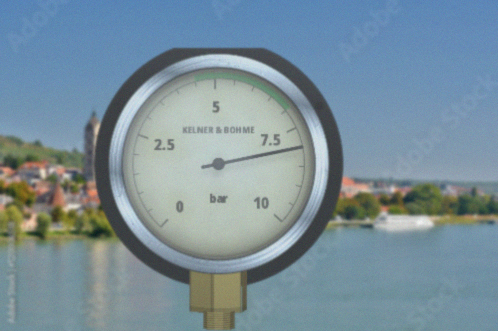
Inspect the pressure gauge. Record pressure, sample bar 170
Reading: bar 8
